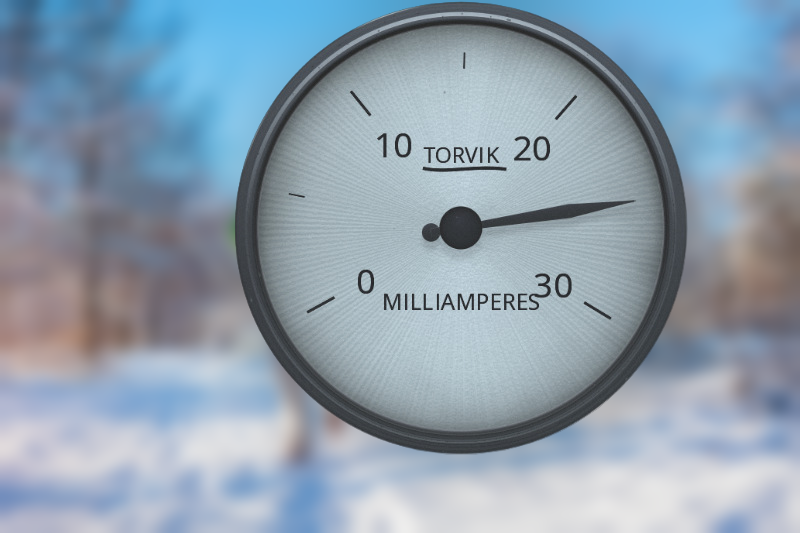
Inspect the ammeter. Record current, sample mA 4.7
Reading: mA 25
